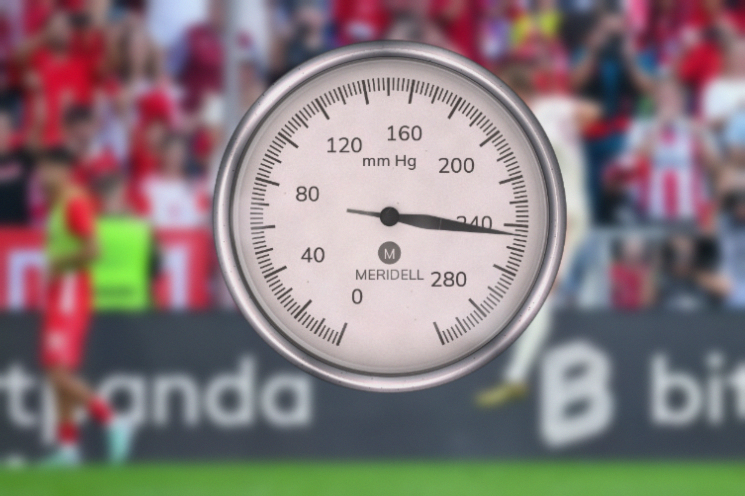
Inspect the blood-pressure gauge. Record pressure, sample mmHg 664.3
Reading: mmHg 244
